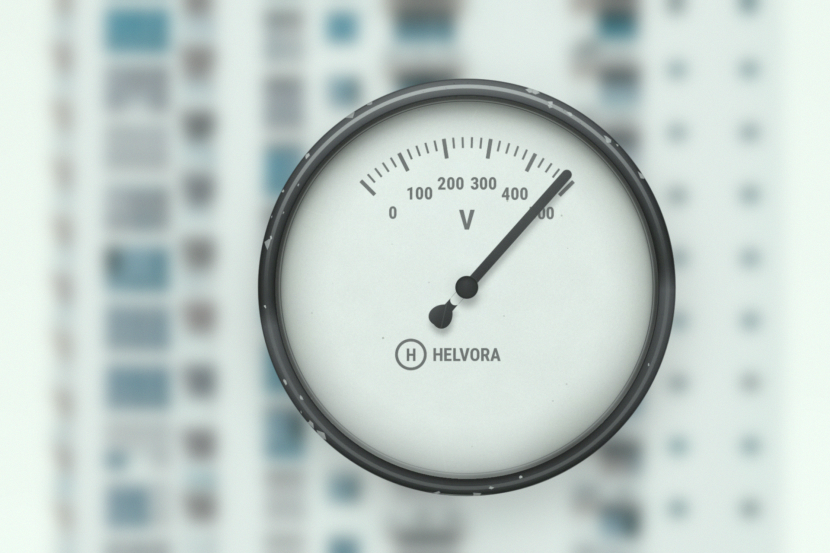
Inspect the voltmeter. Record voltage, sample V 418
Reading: V 480
